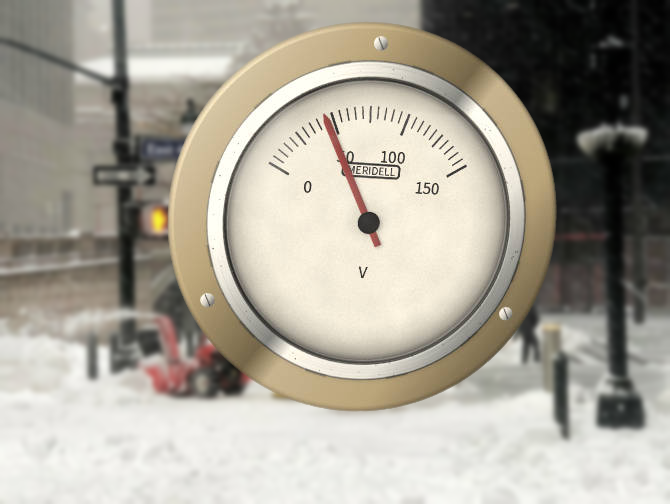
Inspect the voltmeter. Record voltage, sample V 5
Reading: V 45
